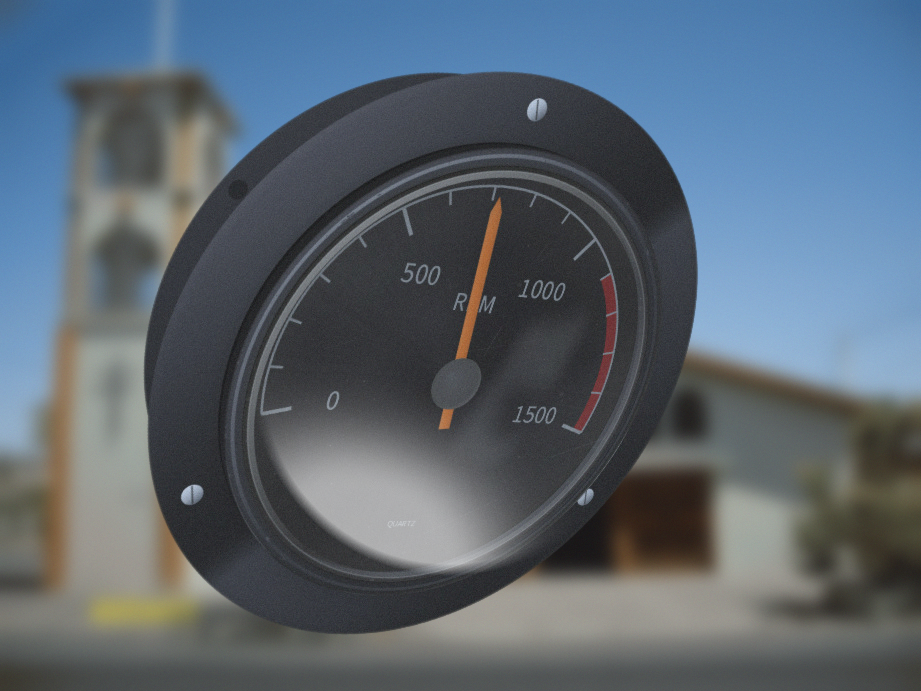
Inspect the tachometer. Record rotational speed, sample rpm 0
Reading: rpm 700
